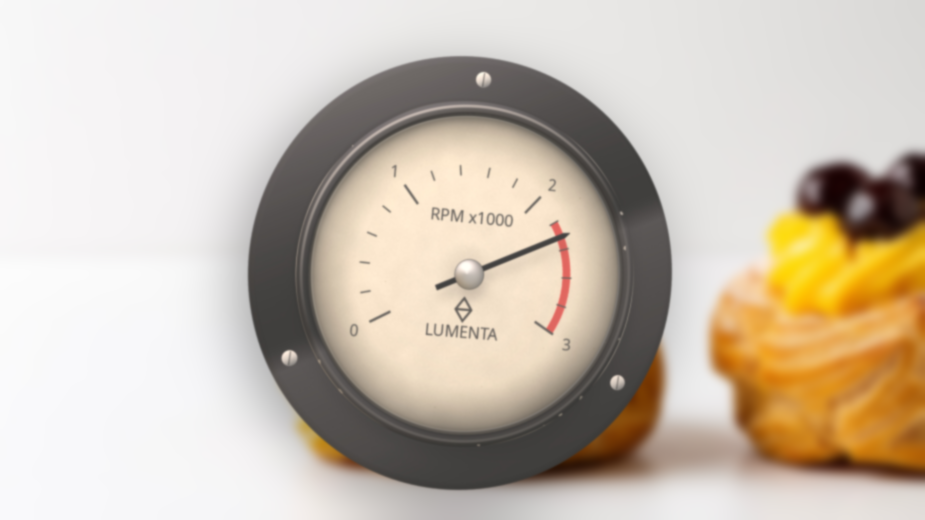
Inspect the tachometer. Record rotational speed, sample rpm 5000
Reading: rpm 2300
